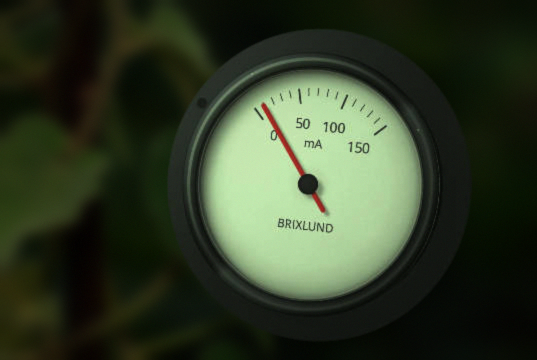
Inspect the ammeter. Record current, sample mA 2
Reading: mA 10
